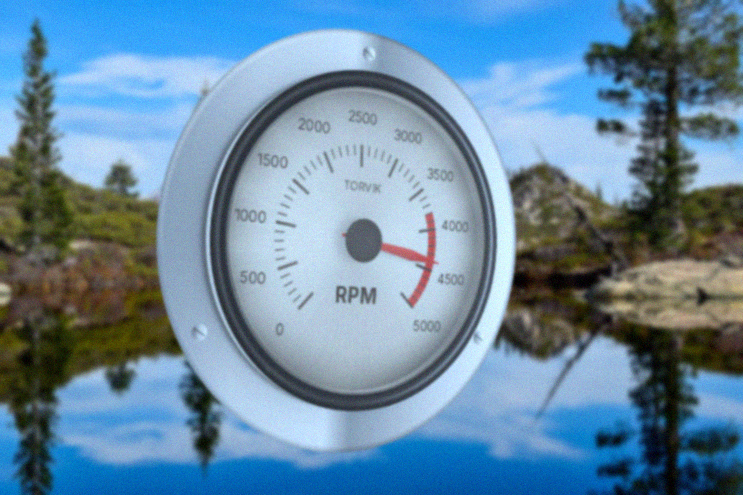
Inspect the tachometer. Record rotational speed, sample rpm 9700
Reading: rpm 4400
